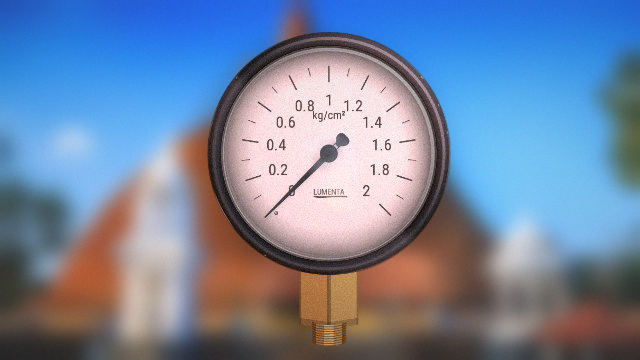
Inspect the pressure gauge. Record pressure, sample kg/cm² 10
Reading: kg/cm² 0
